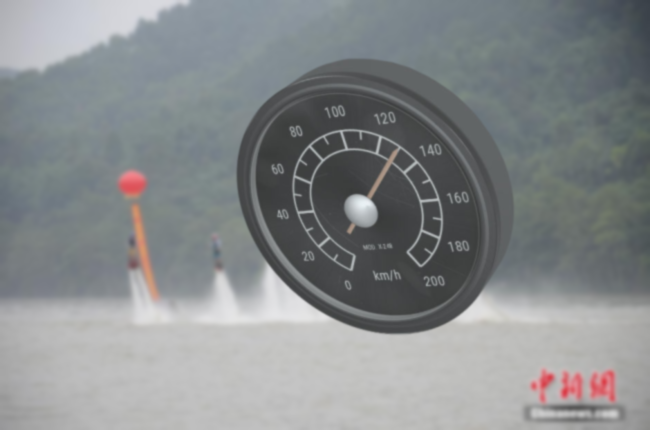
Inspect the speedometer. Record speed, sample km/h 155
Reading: km/h 130
